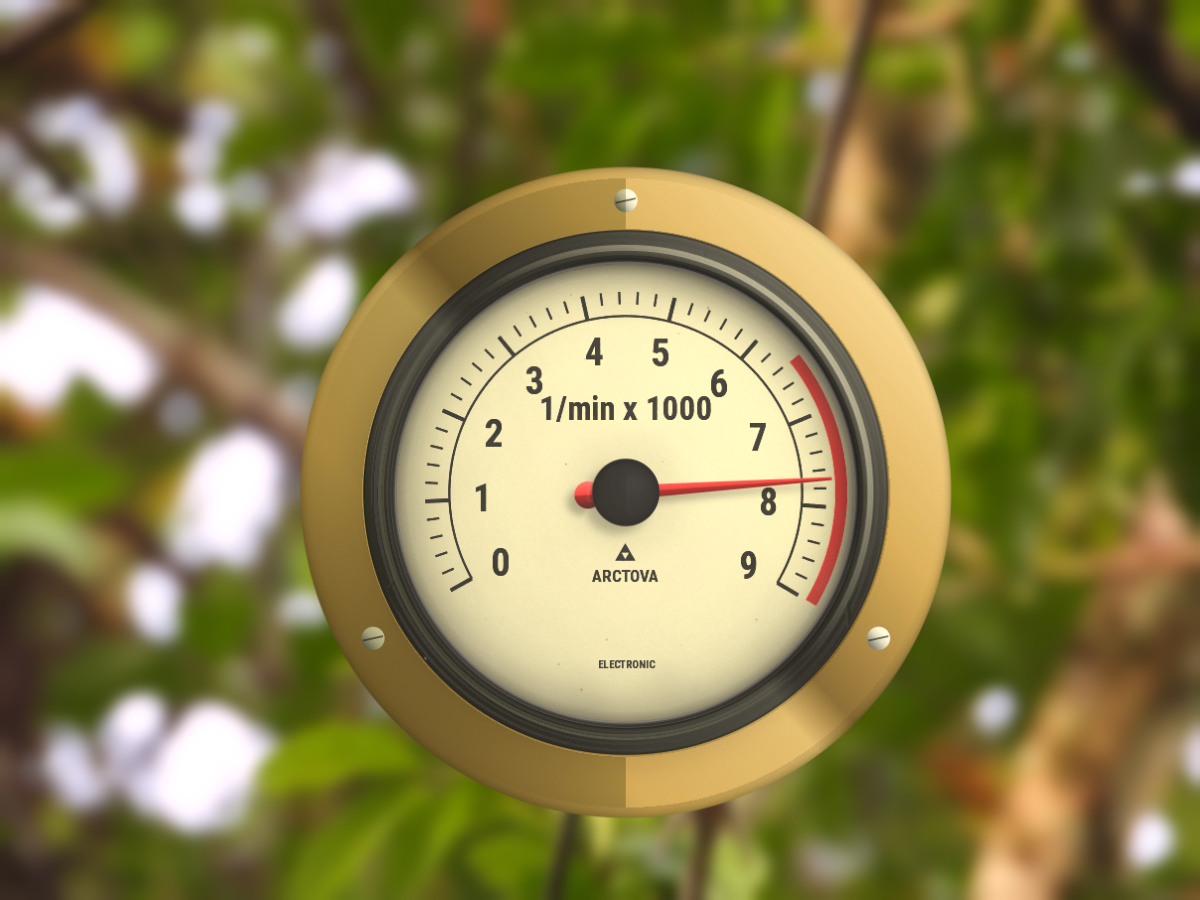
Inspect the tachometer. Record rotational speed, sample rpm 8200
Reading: rpm 7700
